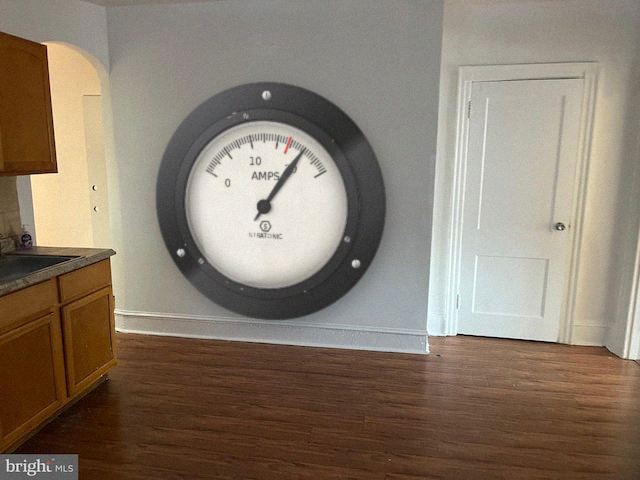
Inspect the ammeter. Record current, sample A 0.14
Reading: A 20
